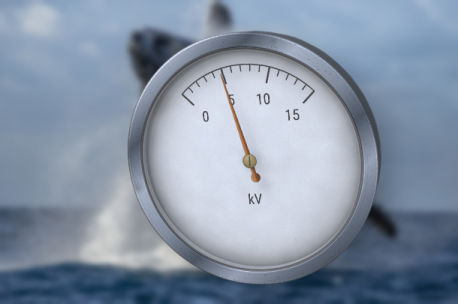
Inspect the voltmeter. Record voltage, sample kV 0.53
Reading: kV 5
